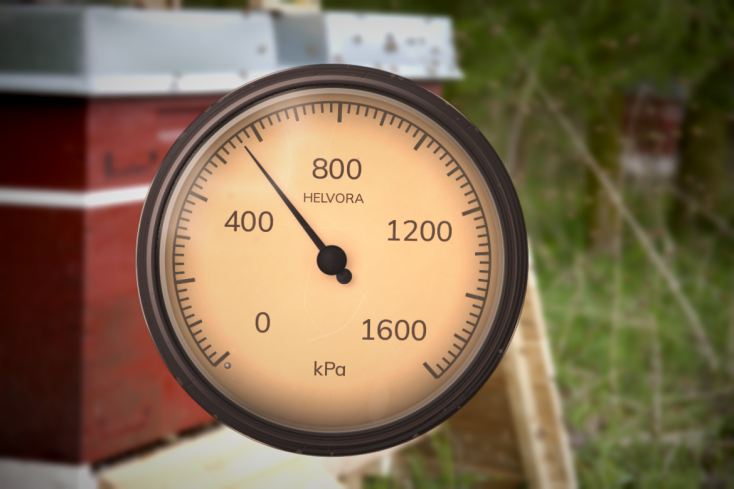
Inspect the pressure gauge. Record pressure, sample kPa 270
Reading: kPa 560
